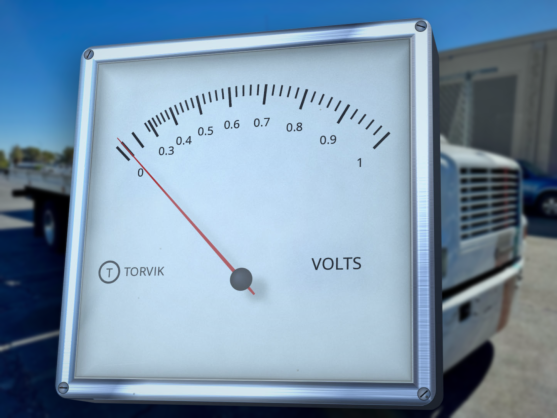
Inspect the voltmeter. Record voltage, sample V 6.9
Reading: V 0.1
